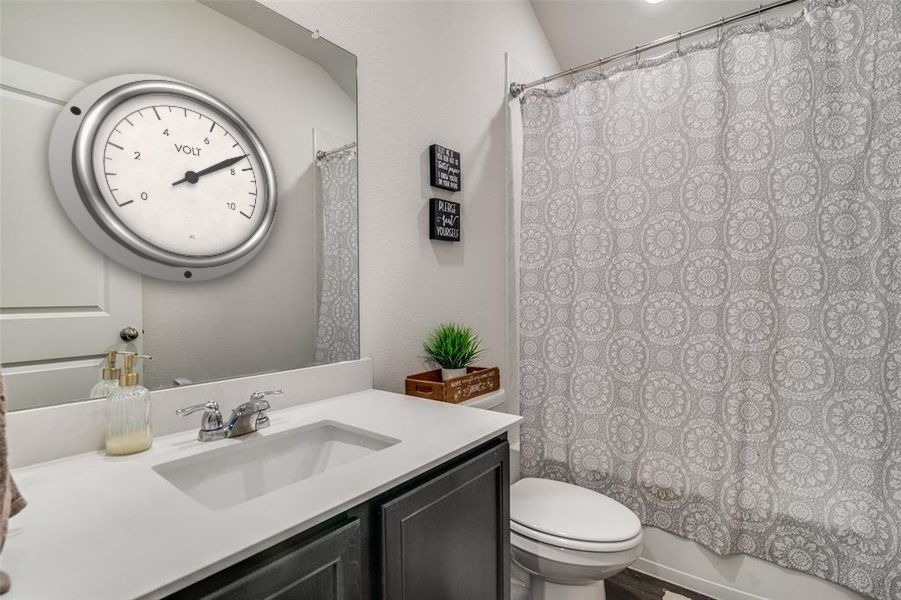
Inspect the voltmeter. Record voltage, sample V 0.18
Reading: V 7.5
